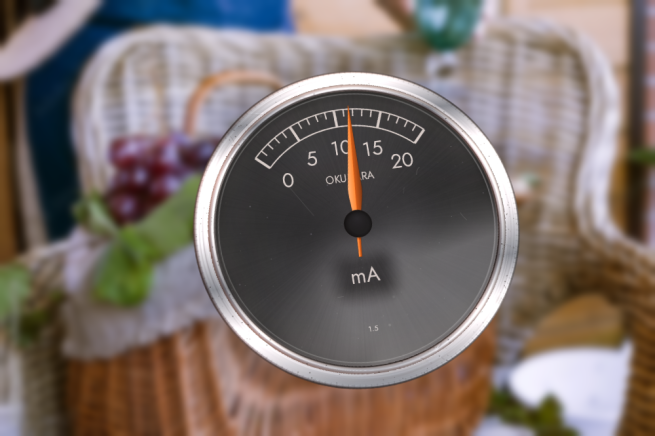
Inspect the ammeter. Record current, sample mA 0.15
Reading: mA 11.5
